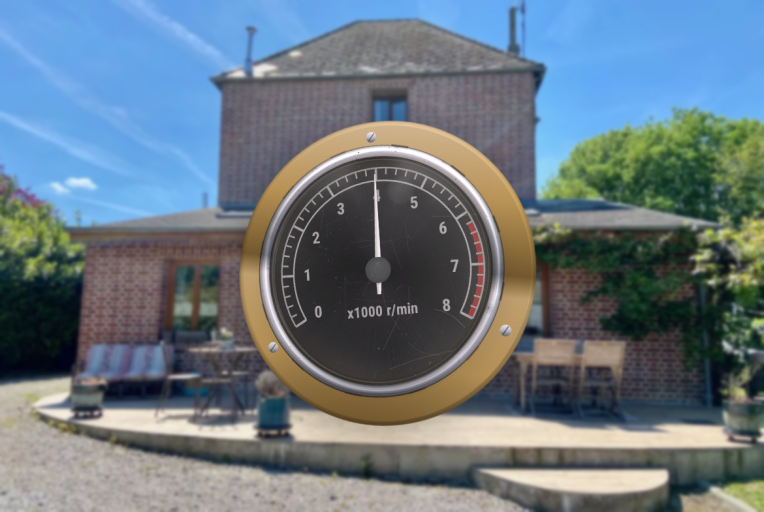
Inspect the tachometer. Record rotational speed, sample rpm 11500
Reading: rpm 4000
